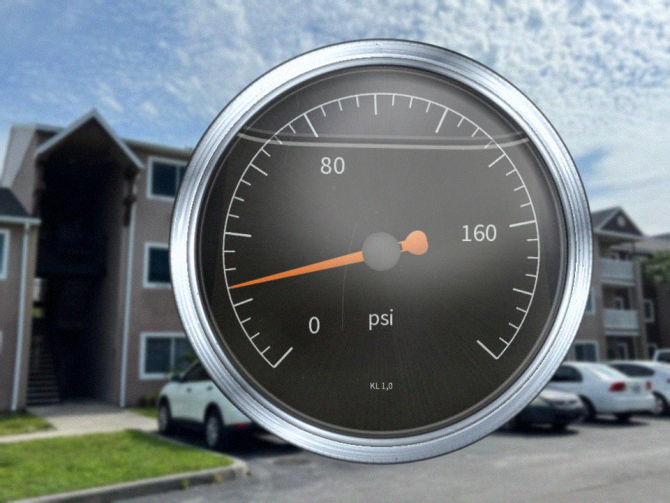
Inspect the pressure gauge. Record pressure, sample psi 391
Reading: psi 25
